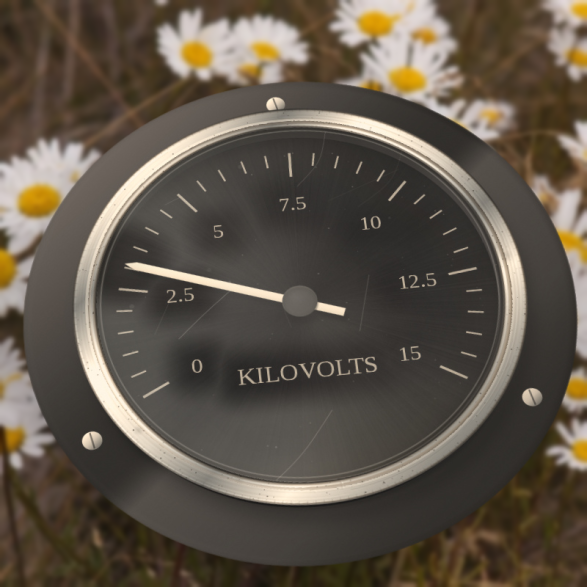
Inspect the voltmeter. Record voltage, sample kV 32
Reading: kV 3
